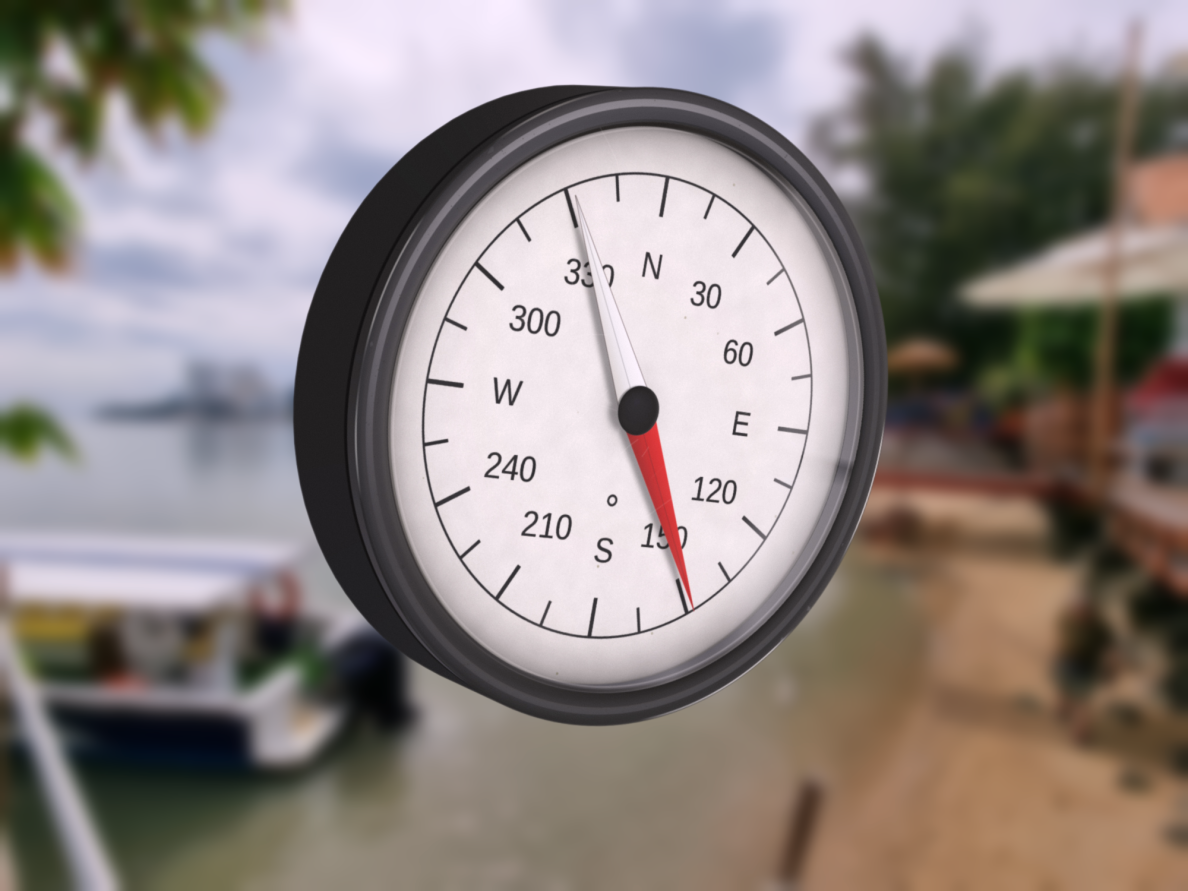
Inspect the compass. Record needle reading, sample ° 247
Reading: ° 150
